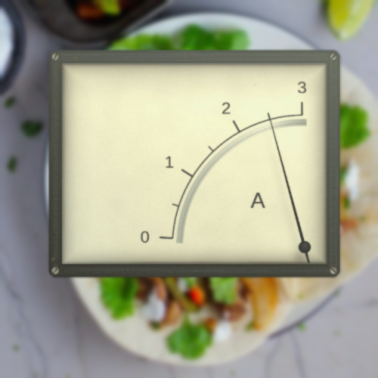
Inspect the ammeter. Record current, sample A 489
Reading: A 2.5
